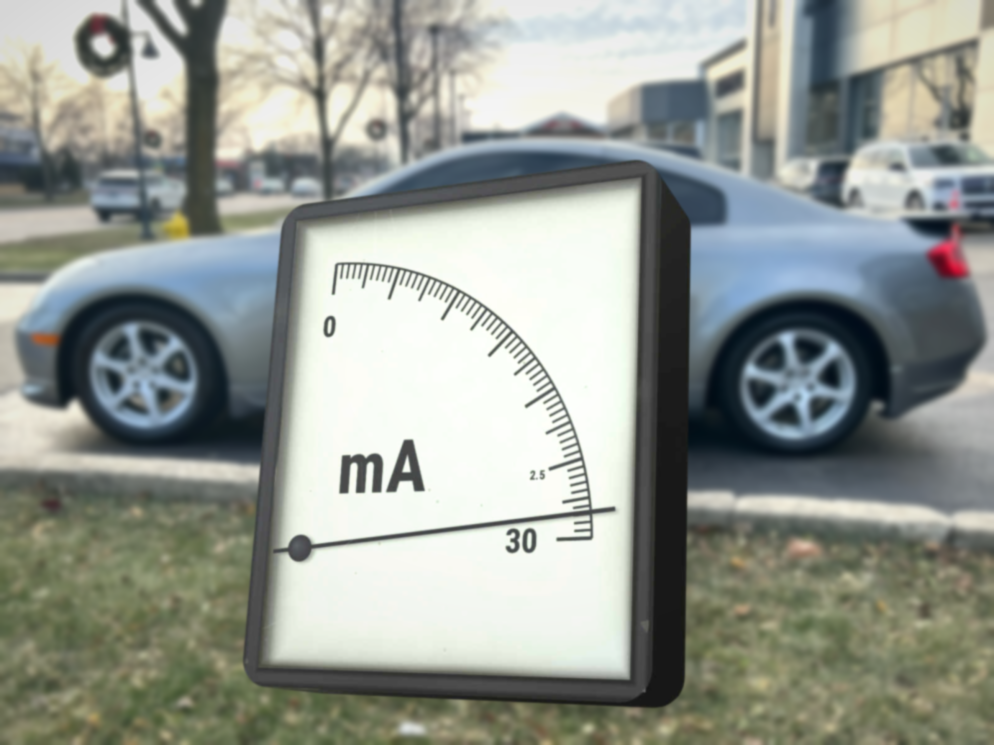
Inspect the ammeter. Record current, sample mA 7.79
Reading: mA 28.5
